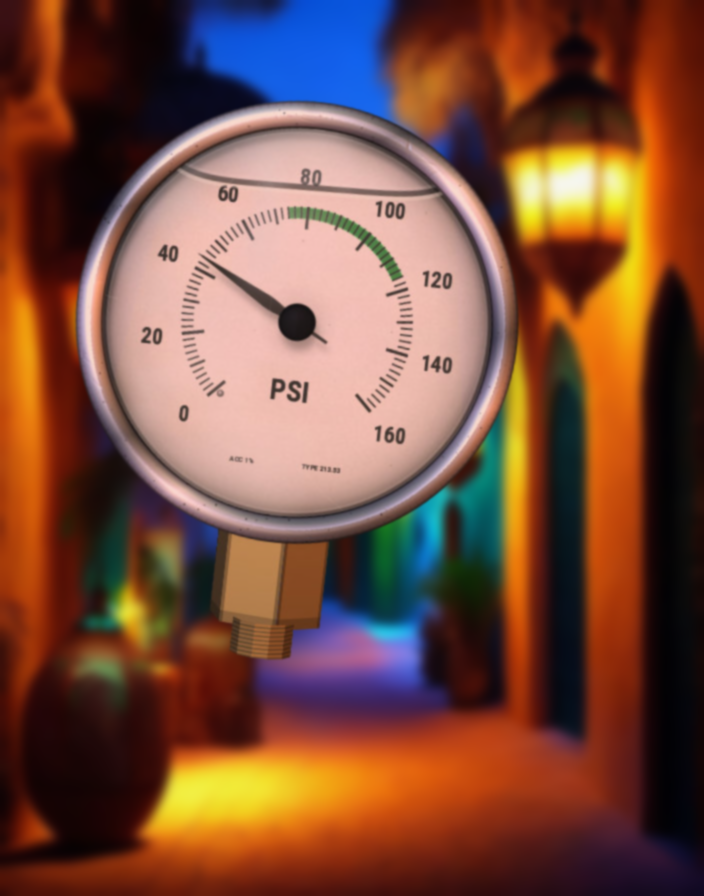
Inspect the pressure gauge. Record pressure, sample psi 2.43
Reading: psi 44
